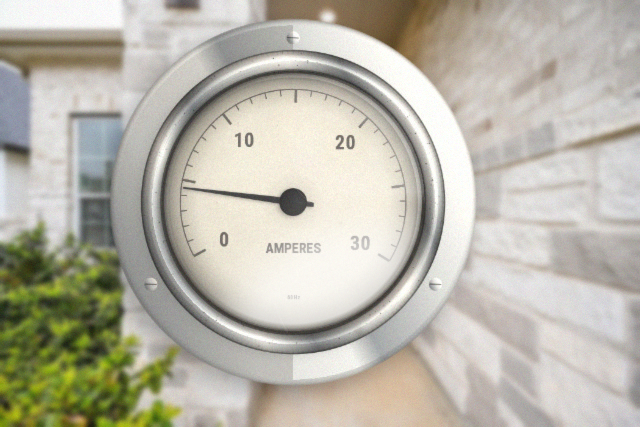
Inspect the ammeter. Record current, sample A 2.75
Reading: A 4.5
